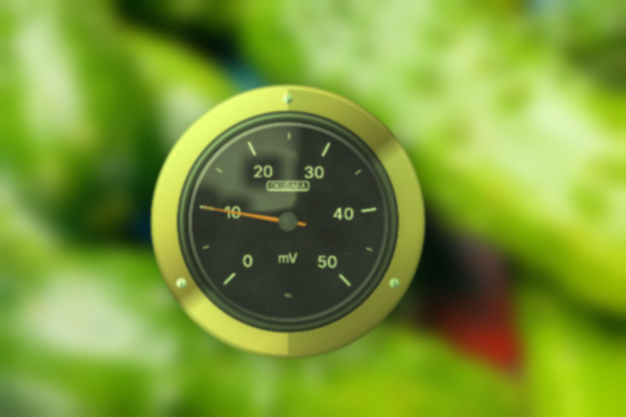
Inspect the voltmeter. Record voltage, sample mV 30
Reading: mV 10
